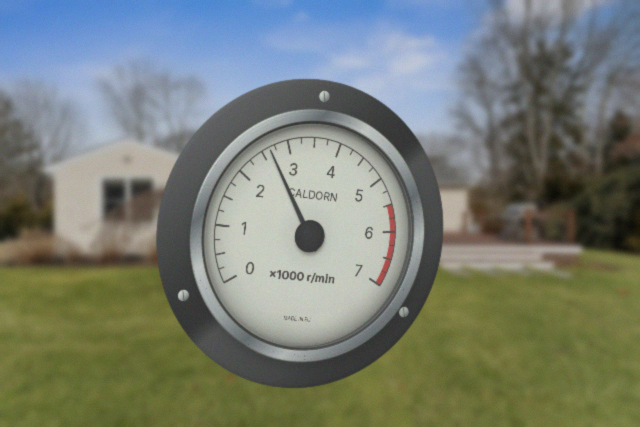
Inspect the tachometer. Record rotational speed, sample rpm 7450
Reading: rpm 2625
